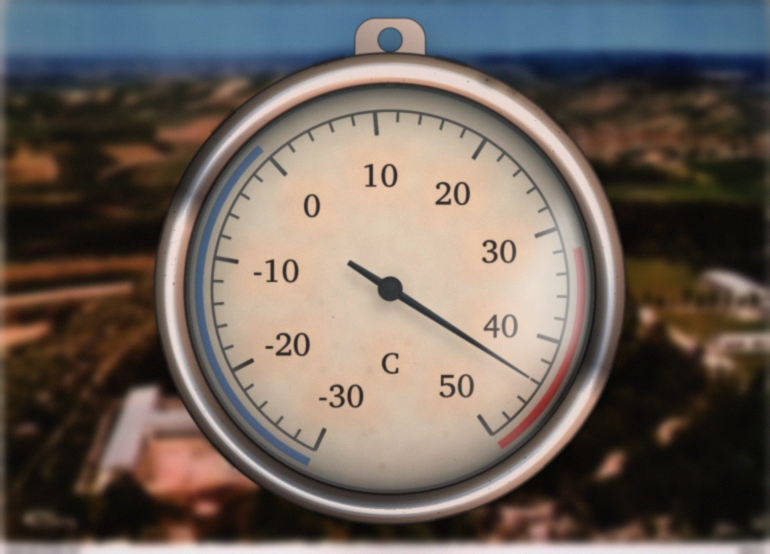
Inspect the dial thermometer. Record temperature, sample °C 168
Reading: °C 44
